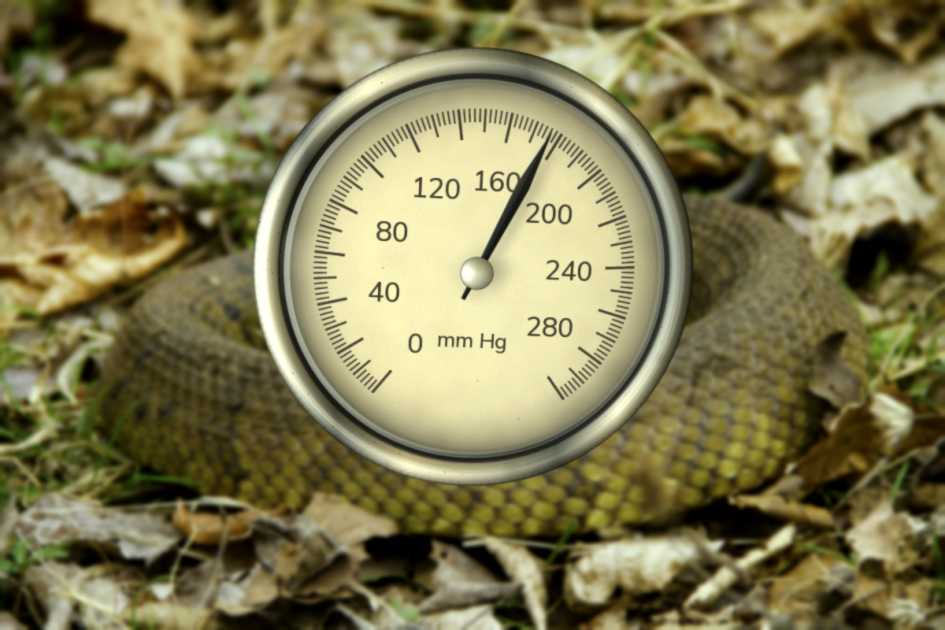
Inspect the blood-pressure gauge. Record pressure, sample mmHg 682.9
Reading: mmHg 176
